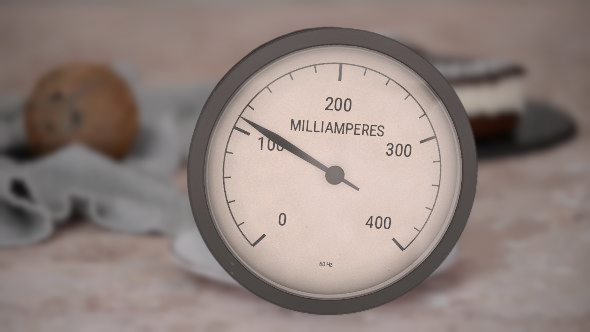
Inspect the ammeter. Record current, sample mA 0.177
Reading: mA 110
